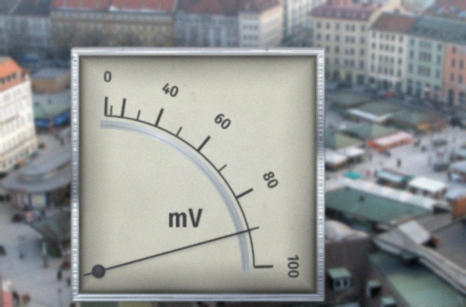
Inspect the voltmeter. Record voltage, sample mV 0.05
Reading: mV 90
